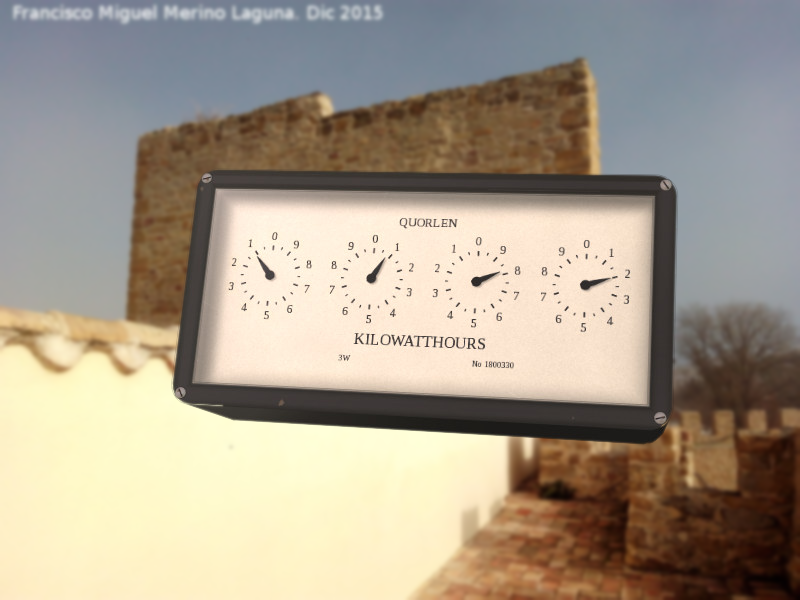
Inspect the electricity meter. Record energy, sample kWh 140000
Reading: kWh 1082
